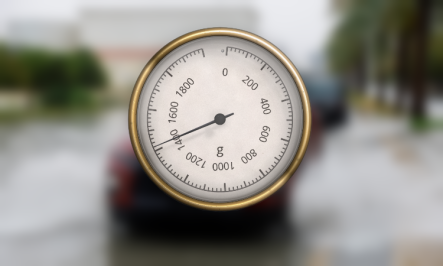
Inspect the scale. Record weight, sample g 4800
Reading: g 1420
